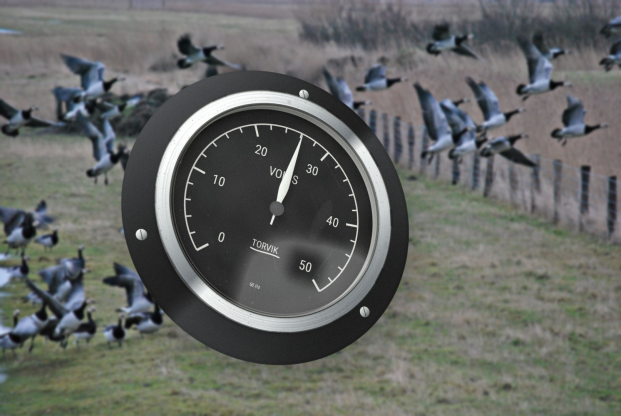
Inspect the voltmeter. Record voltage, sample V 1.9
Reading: V 26
